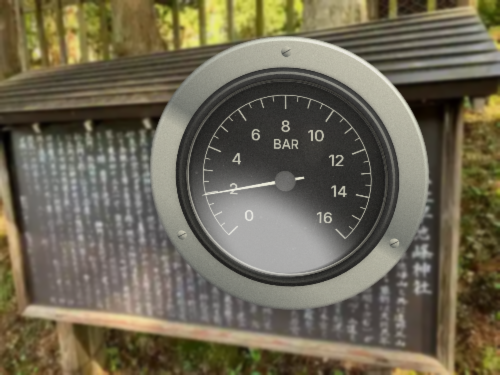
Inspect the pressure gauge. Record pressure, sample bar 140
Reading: bar 2
